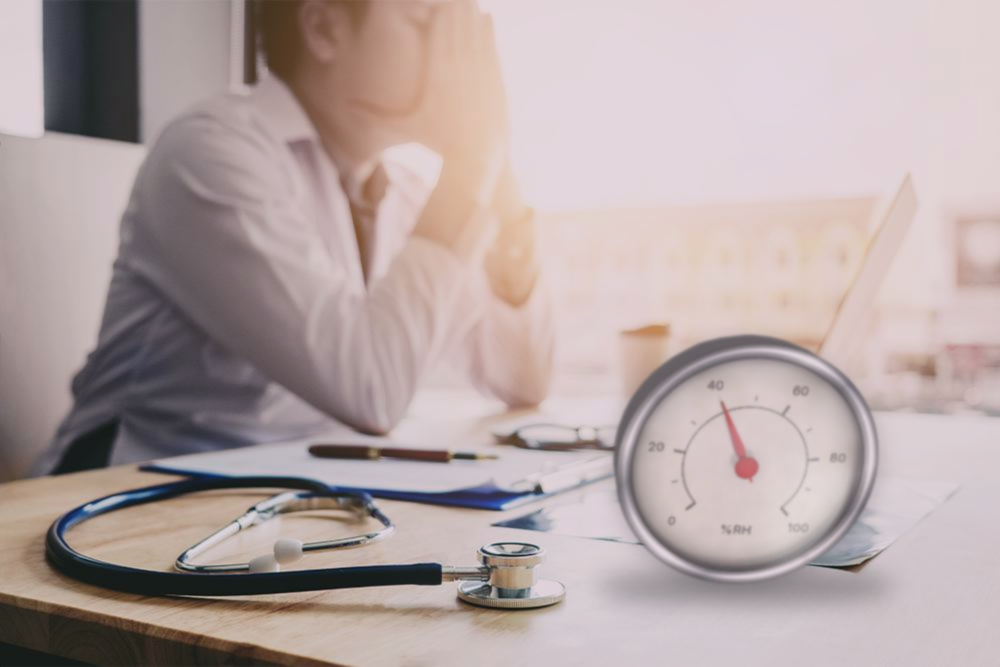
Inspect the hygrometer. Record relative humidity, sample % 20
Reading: % 40
